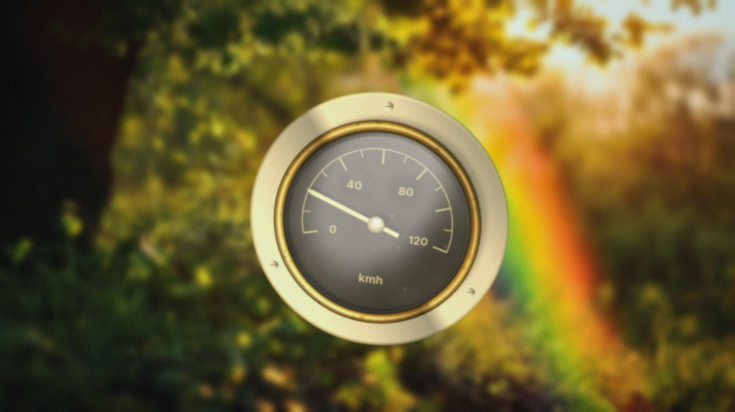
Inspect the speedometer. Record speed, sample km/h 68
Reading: km/h 20
